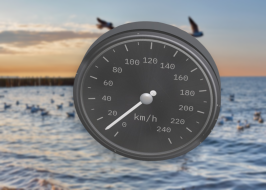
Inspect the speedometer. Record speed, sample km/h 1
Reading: km/h 10
